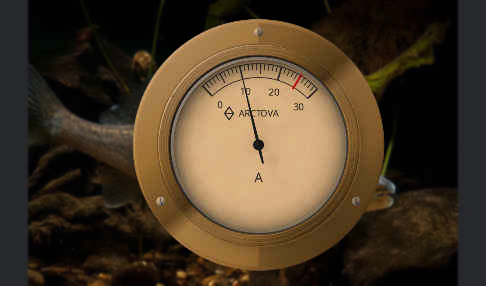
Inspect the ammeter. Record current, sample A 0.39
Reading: A 10
